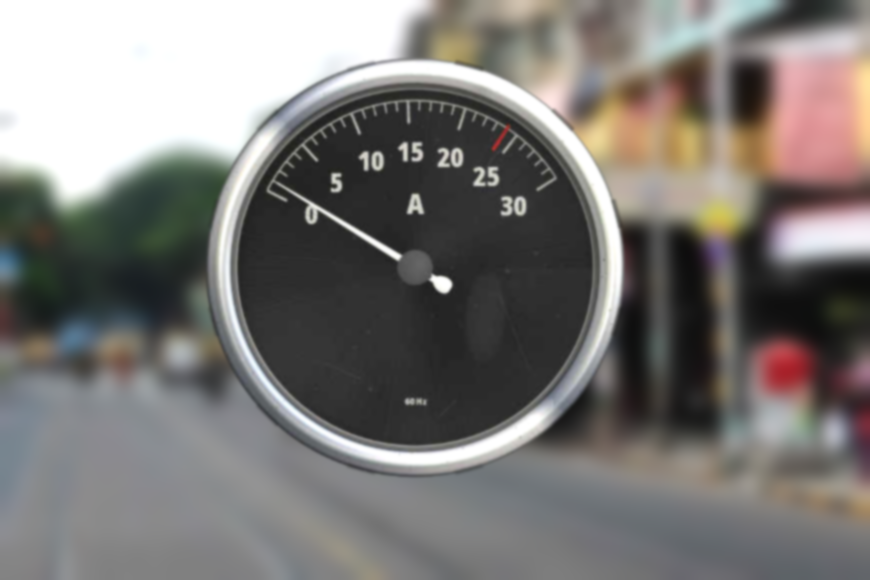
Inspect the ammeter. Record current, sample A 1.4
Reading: A 1
